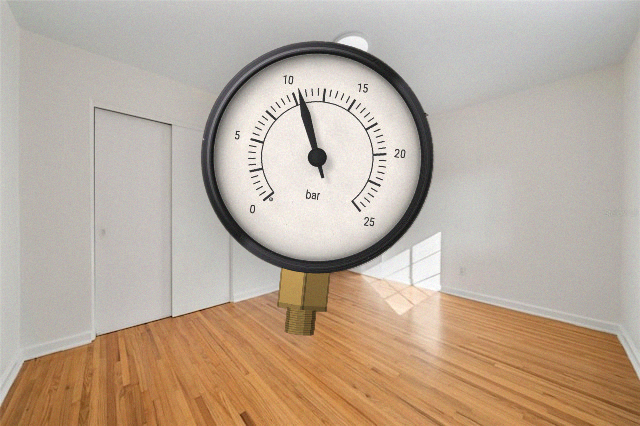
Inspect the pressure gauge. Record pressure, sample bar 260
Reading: bar 10.5
